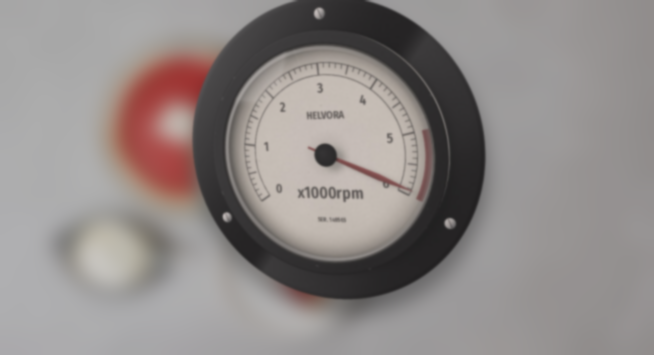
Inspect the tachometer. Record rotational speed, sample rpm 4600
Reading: rpm 5900
